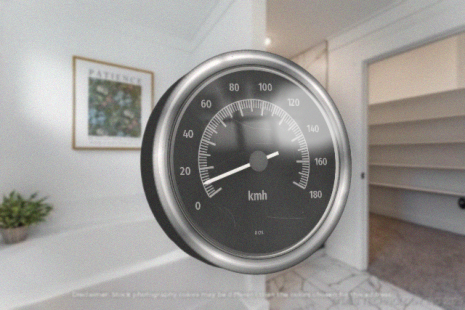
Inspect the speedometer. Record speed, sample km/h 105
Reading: km/h 10
